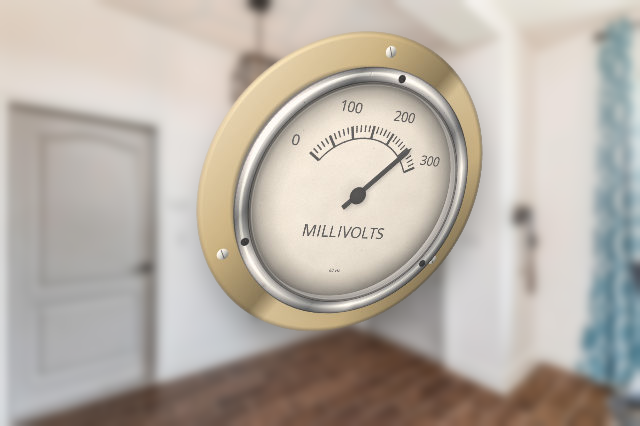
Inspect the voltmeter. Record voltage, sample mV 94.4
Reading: mV 250
